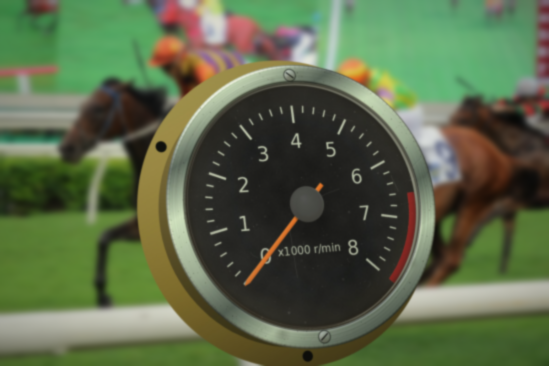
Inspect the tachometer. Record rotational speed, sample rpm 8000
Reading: rpm 0
